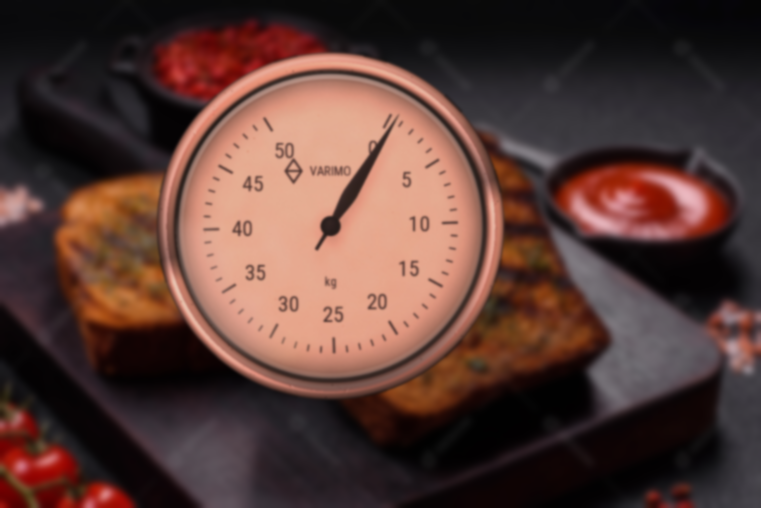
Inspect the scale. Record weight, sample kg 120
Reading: kg 0.5
